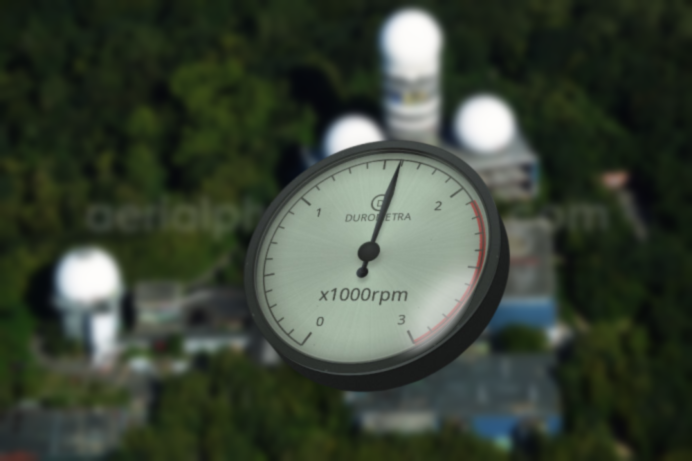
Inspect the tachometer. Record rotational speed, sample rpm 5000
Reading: rpm 1600
